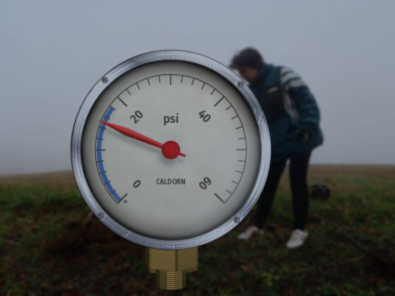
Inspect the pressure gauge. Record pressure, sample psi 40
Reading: psi 15
